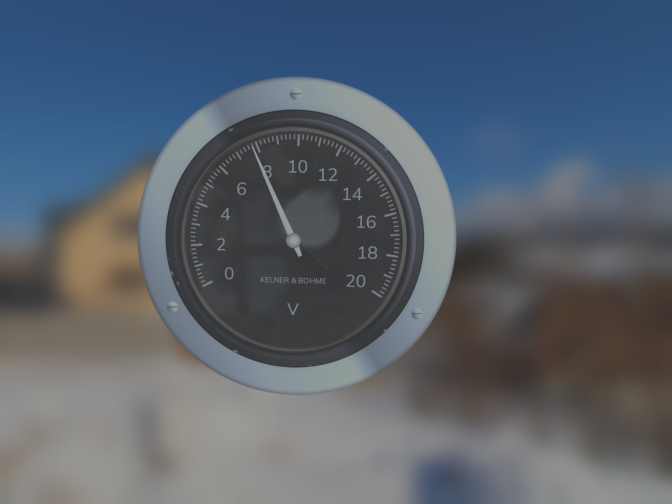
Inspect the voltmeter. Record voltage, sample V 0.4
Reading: V 7.8
